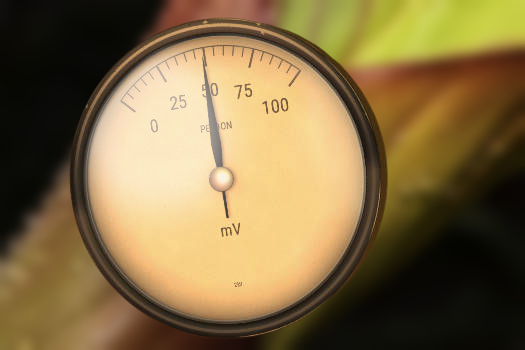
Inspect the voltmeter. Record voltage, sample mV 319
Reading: mV 50
